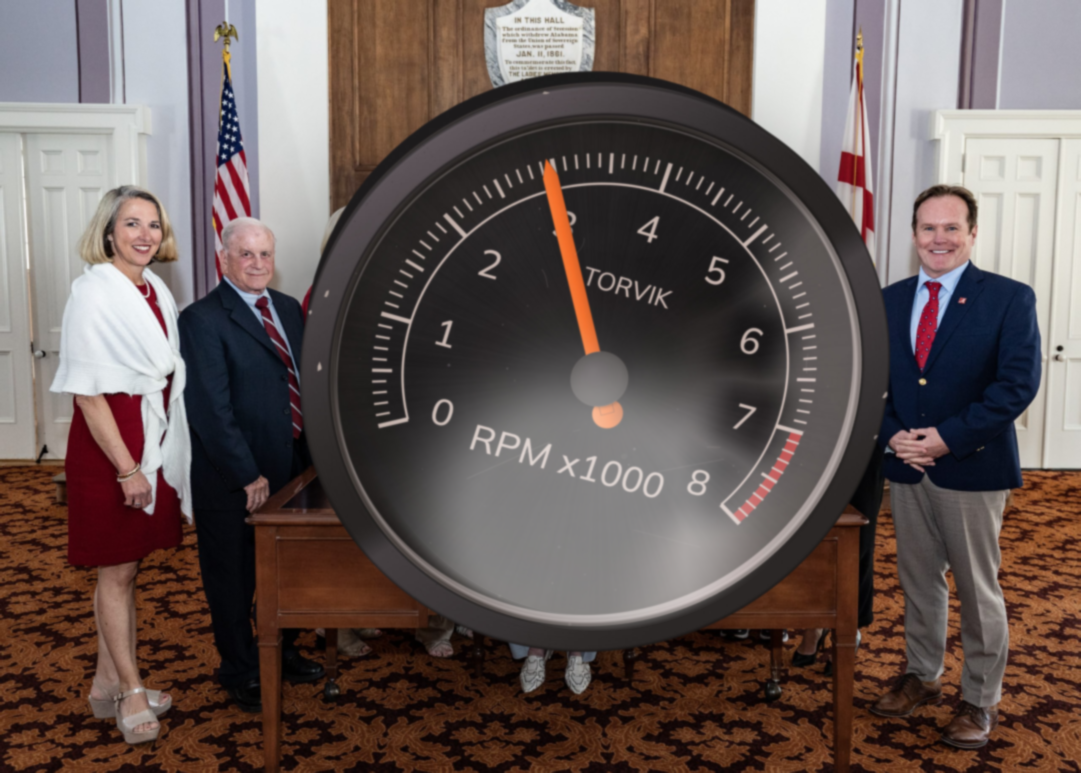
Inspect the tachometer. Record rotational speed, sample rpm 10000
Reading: rpm 2950
